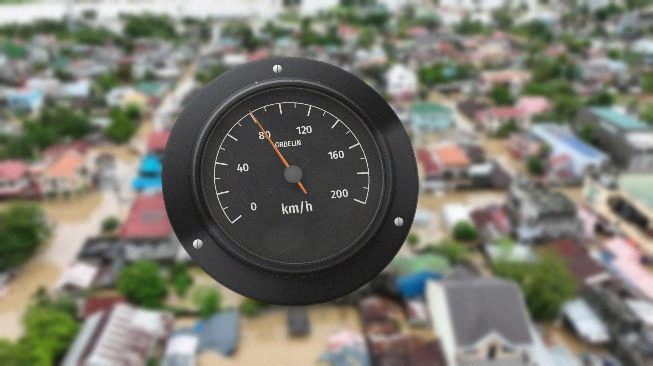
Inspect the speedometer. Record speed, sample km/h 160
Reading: km/h 80
